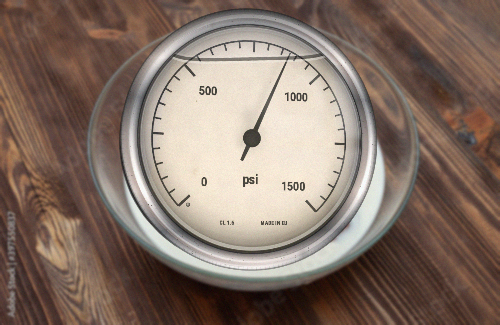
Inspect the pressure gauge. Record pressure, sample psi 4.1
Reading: psi 875
